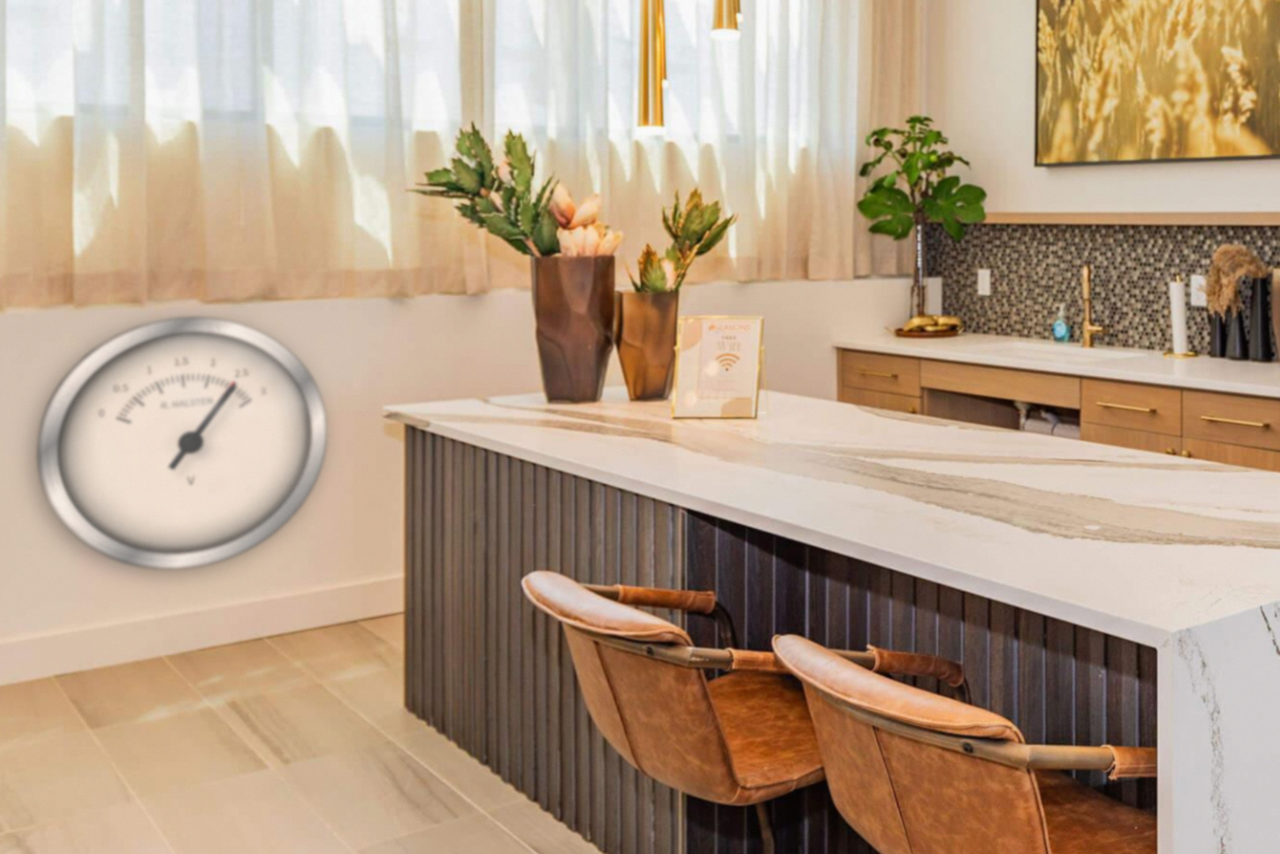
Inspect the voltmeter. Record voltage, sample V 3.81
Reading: V 2.5
